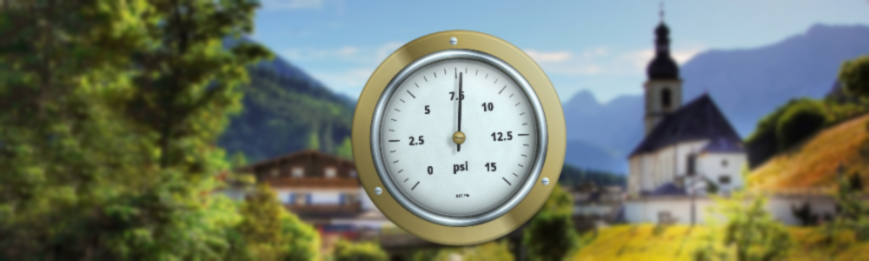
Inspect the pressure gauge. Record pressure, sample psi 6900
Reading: psi 7.75
